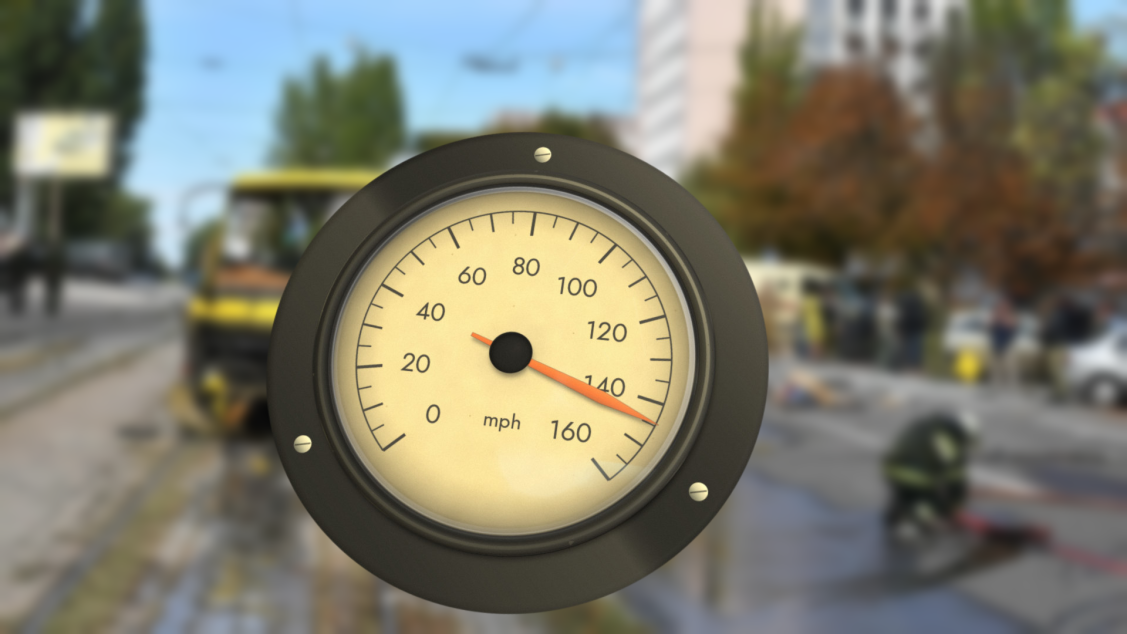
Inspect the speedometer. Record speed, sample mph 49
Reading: mph 145
